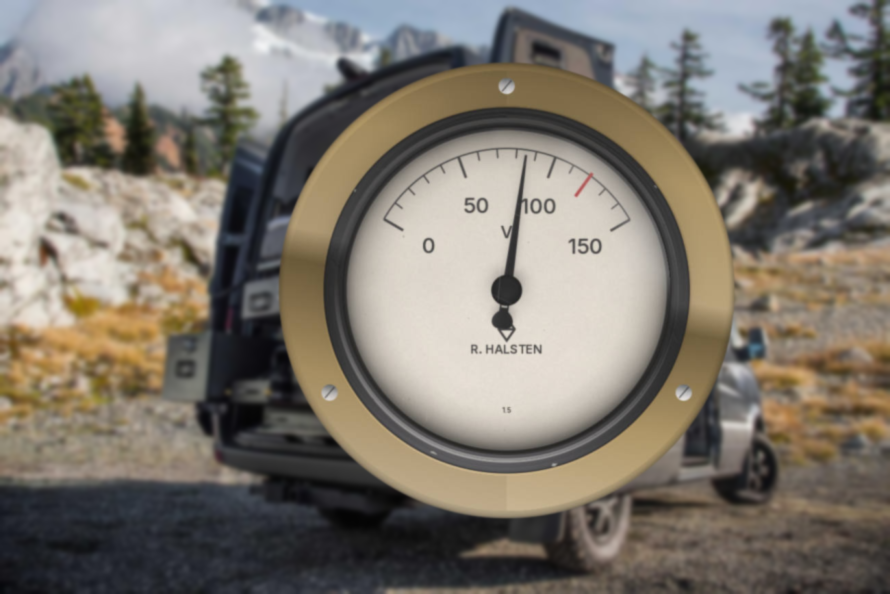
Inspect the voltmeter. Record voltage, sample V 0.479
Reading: V 85
